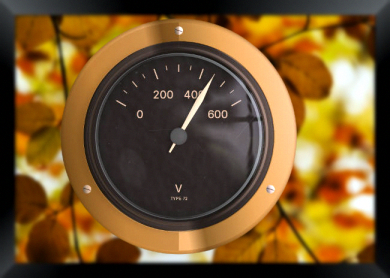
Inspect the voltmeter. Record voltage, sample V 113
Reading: V 450
